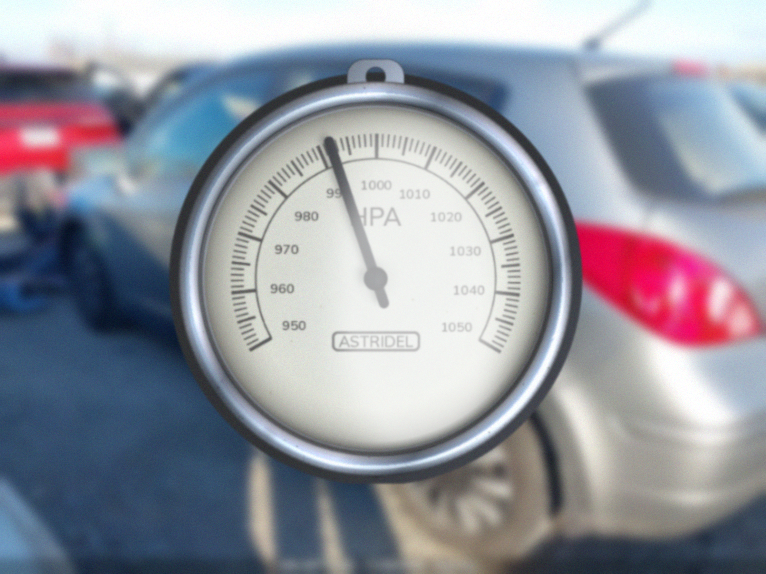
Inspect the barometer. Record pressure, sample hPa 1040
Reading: hPa 992
